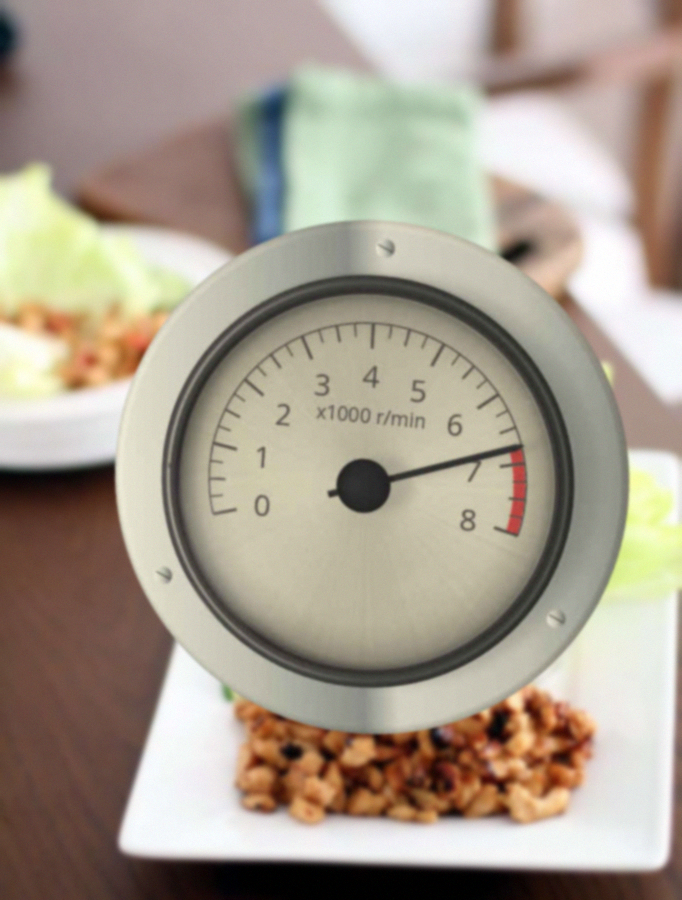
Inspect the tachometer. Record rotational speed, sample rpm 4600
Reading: rpm 6750
